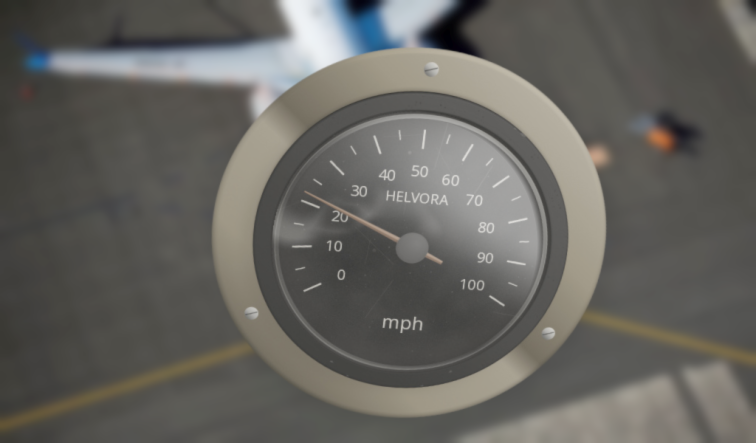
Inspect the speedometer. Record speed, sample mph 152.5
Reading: mph 22.5
